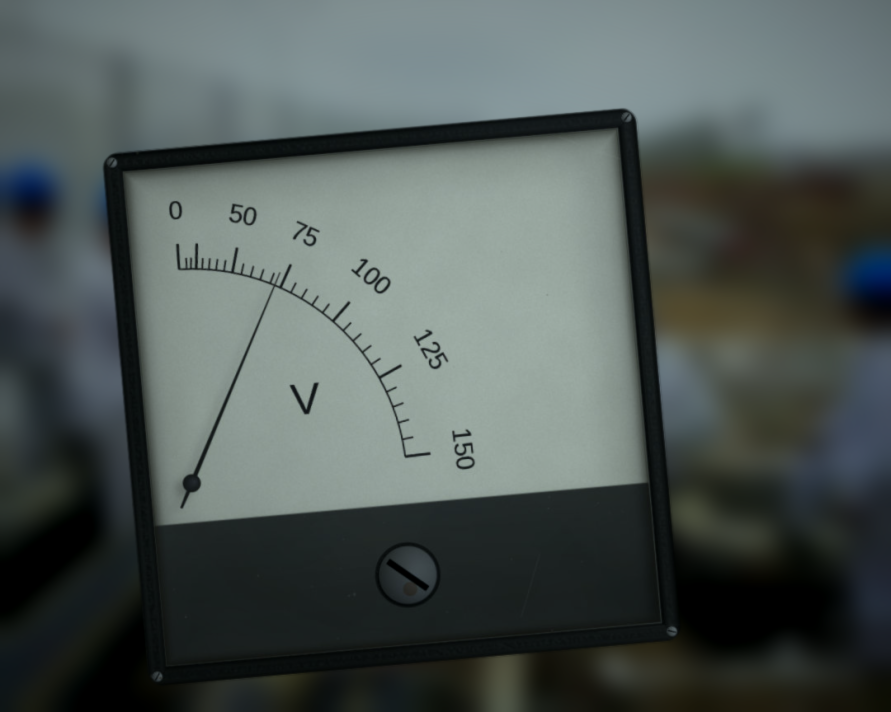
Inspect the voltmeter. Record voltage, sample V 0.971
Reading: V 72.5
